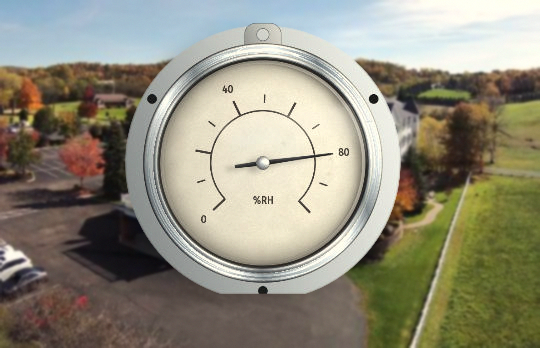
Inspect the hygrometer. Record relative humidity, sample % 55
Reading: % 80
